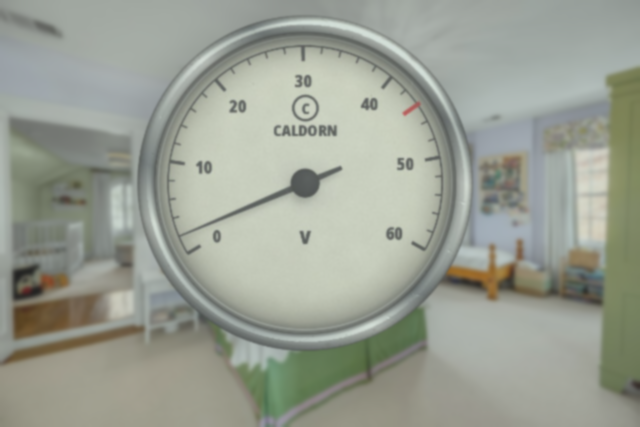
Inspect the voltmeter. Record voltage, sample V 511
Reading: V 2
